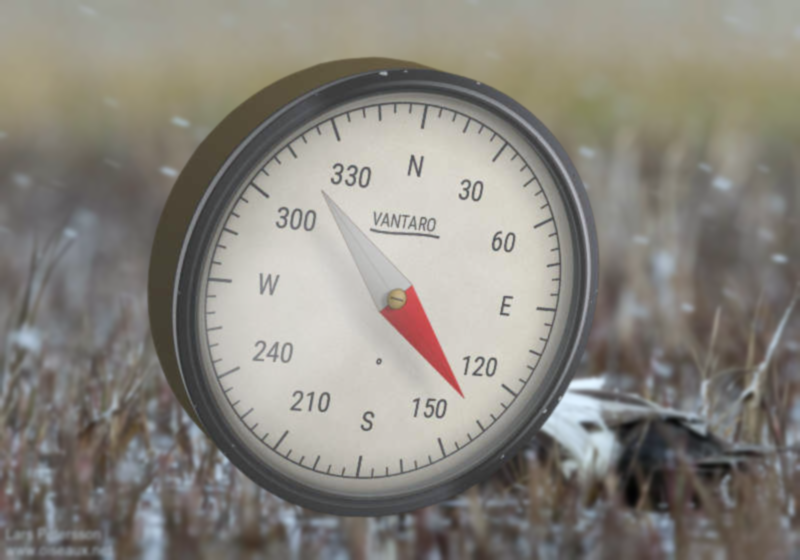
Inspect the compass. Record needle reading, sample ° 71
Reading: ° 135
